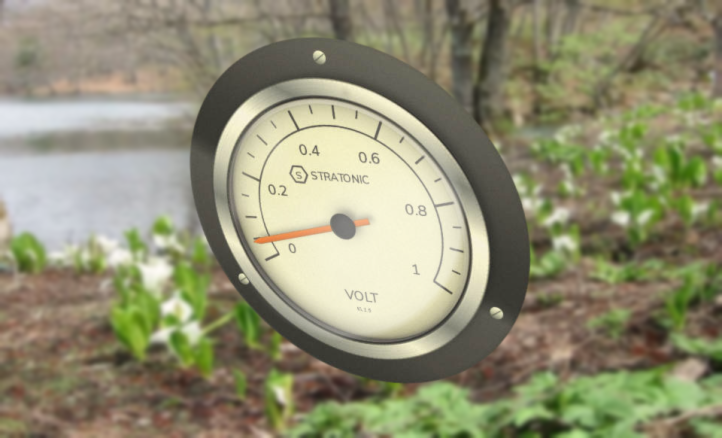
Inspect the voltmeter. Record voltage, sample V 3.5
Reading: V 0.05
